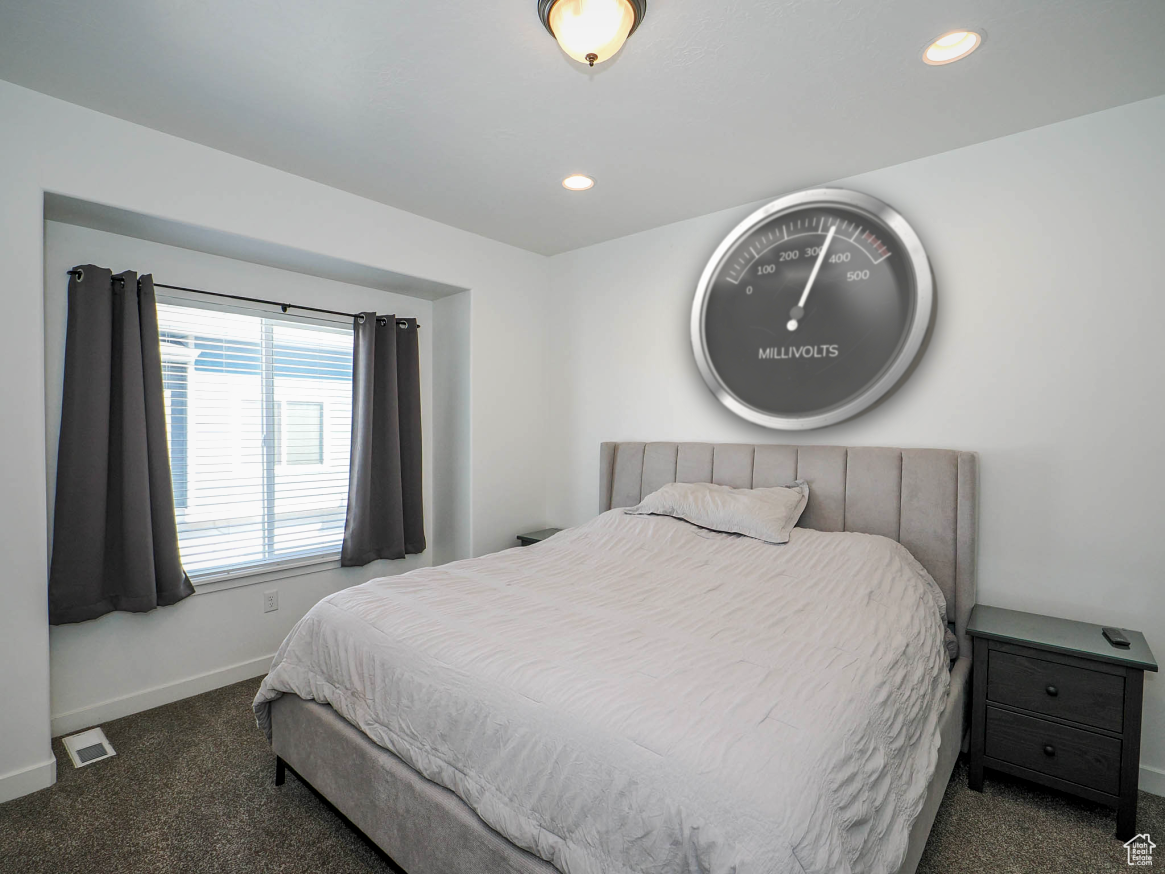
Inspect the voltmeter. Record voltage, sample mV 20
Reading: mV 340
